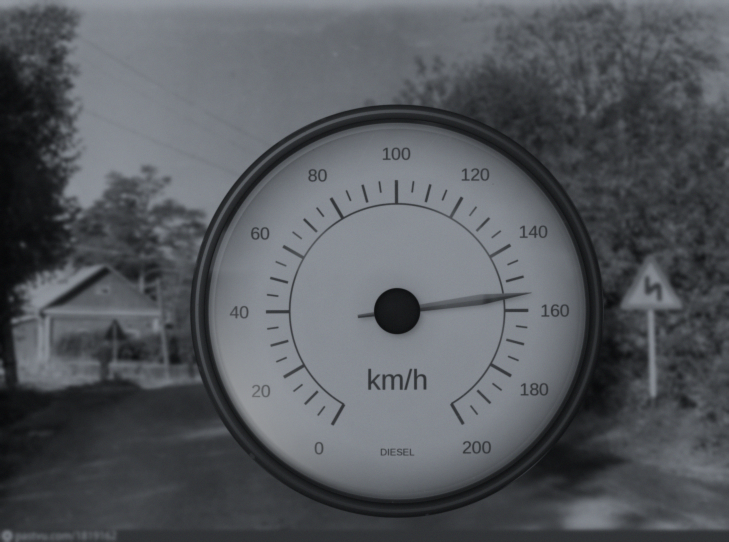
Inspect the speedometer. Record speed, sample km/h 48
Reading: km/h 155
